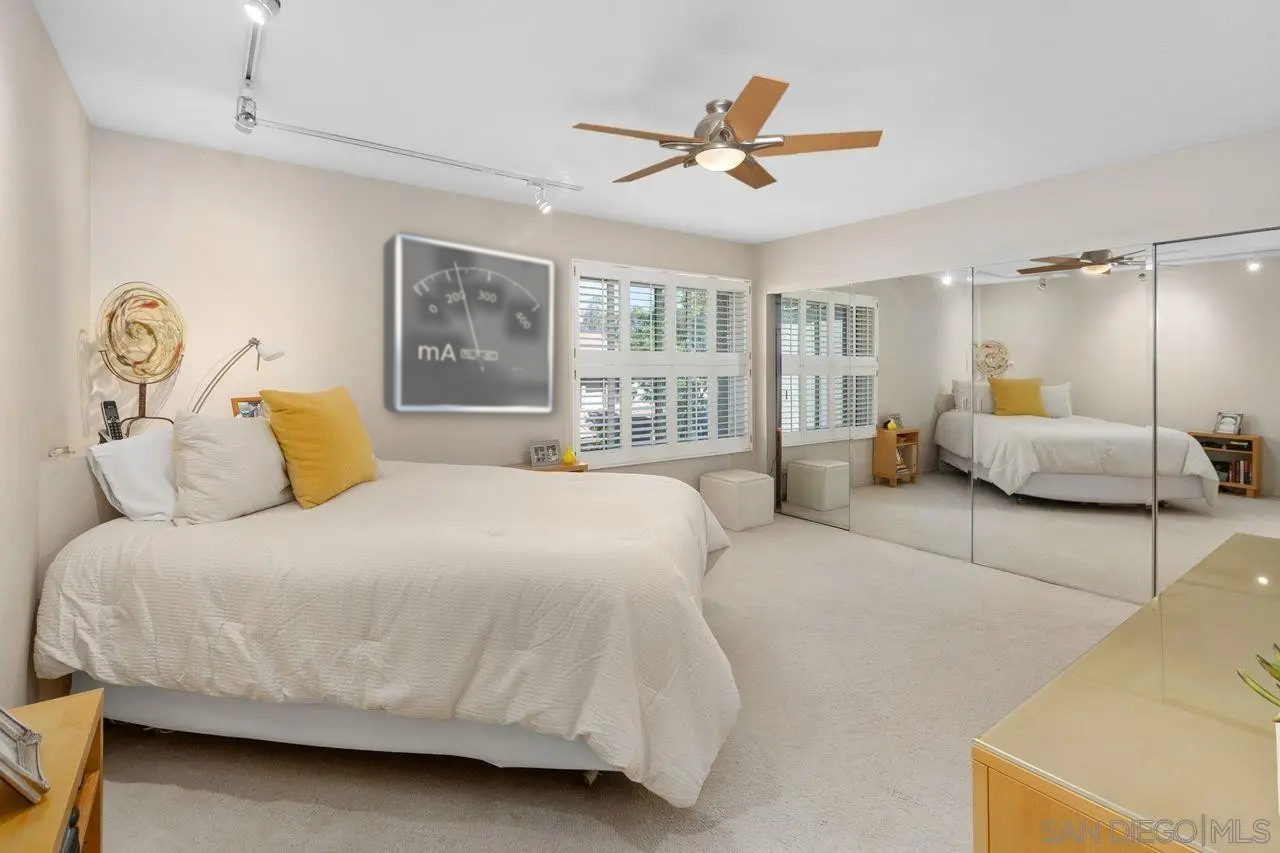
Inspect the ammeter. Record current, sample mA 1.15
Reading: mA 225
